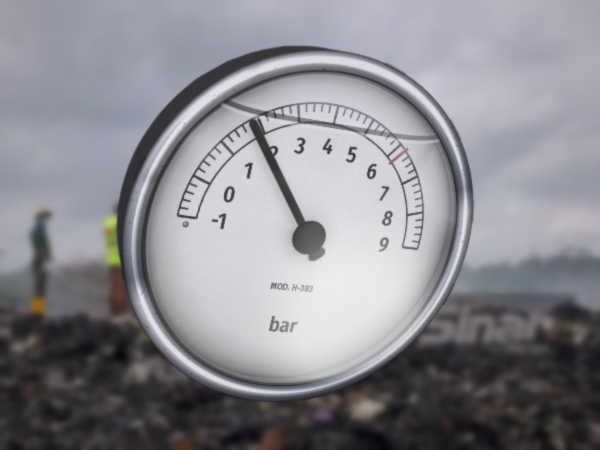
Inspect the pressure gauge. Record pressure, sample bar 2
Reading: bar 1.8
